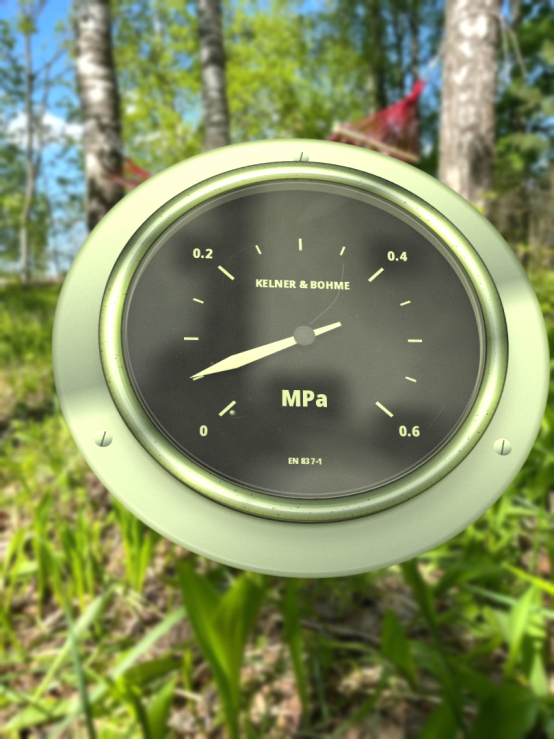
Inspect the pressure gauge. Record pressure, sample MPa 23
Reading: MPa 0.05
